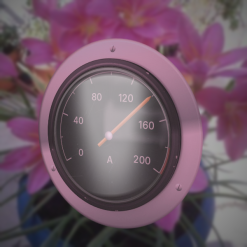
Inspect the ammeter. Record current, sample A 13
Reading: A 140
